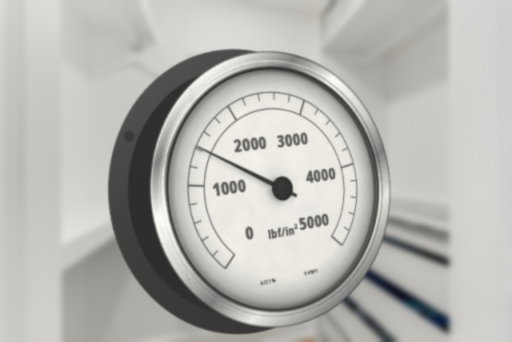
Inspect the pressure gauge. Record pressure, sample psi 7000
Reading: psi 1400
